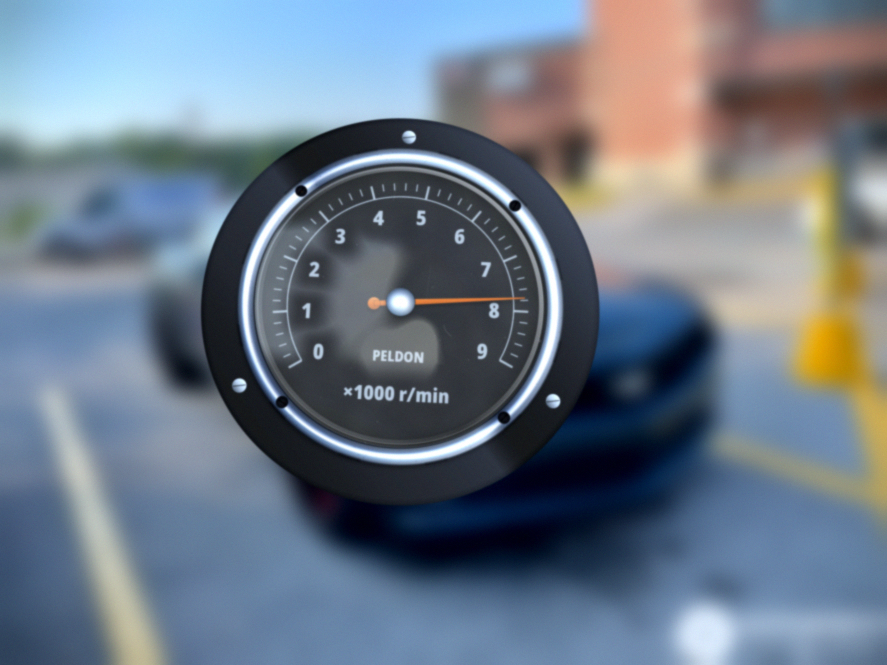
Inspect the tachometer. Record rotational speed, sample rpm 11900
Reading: rpm 7800
